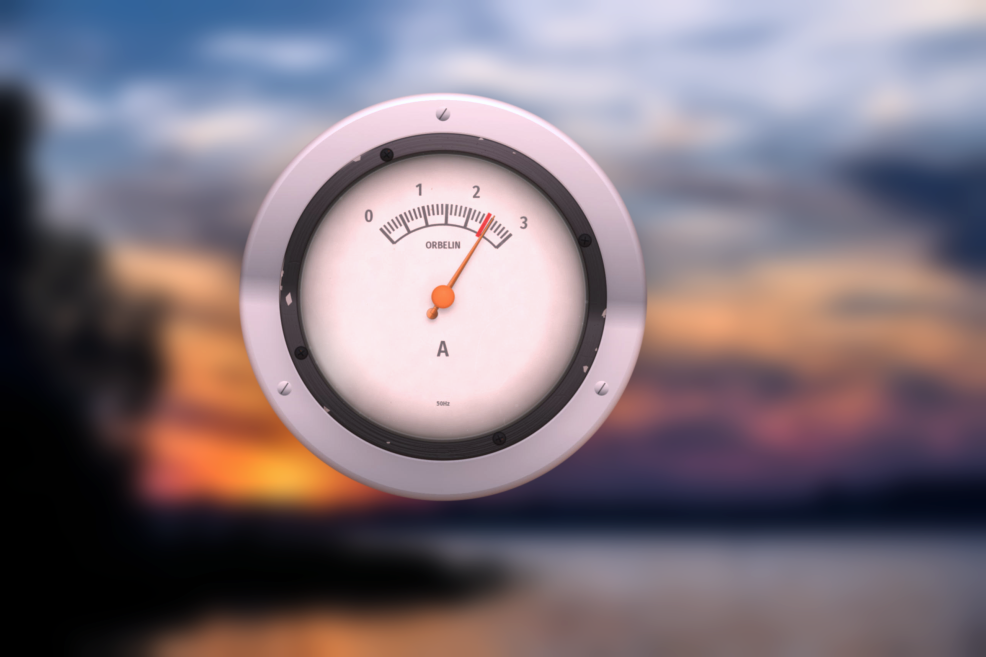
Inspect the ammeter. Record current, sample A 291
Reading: A 2.5
